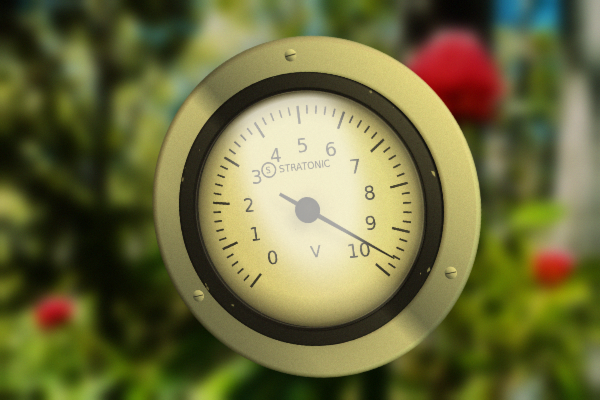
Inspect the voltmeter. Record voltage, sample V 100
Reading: V 9.6
